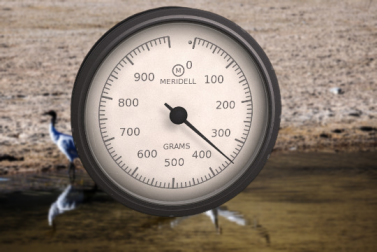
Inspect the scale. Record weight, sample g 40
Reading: g 350
